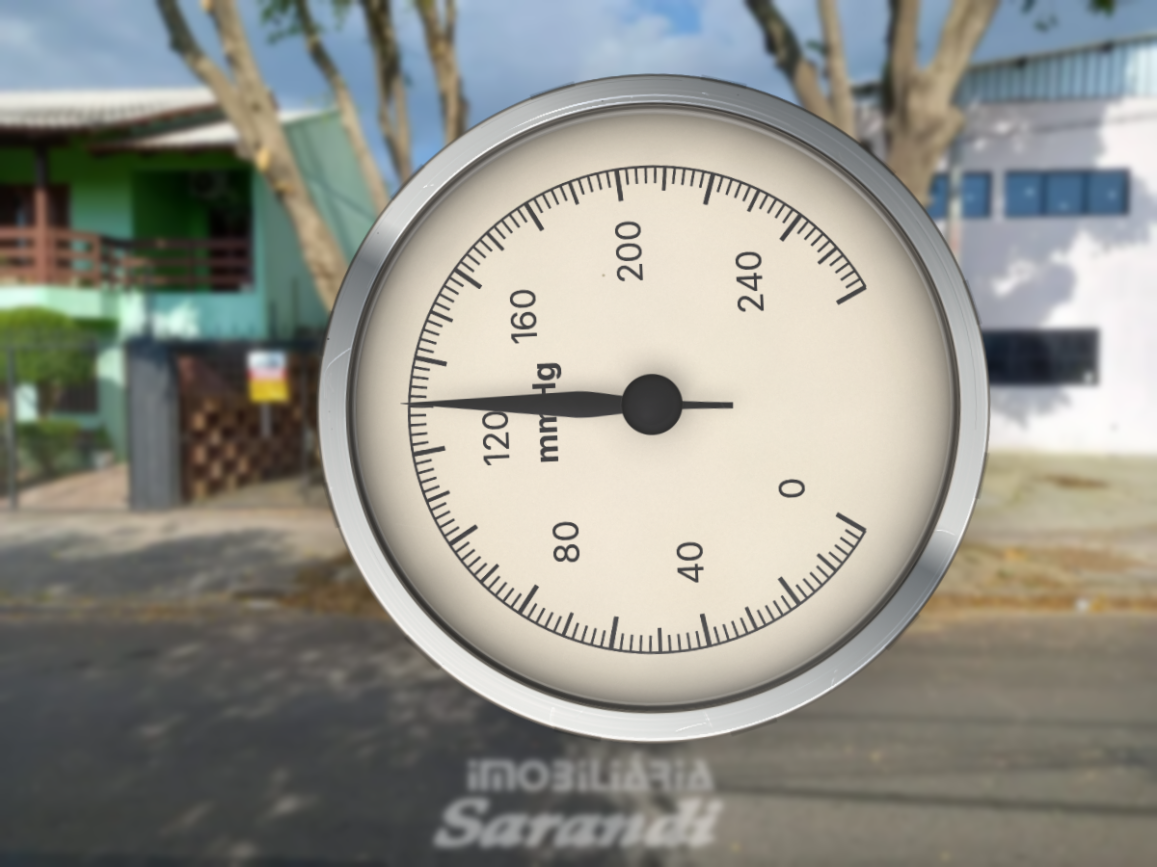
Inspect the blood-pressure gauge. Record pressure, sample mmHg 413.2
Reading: mmHg 130
